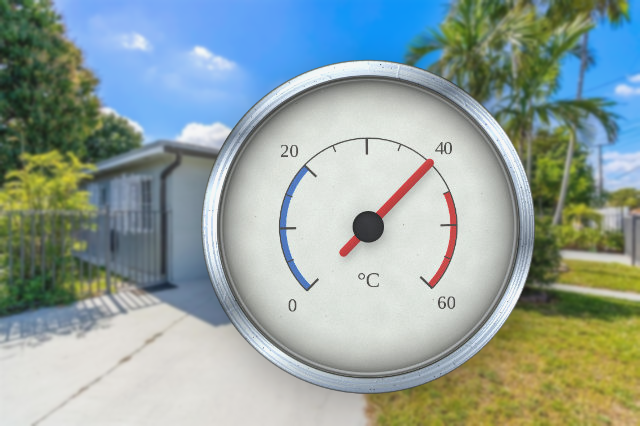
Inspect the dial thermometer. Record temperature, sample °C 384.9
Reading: °C 40
